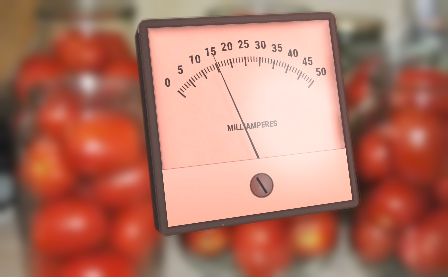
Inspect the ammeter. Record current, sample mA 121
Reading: mA 15
